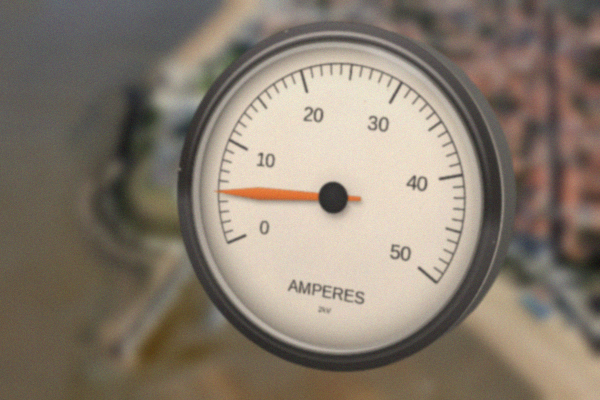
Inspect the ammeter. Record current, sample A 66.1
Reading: A 5
